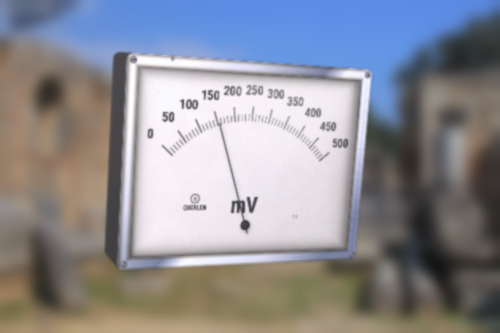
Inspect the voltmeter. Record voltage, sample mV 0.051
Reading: mV 150
